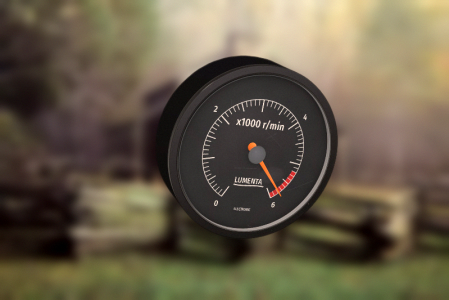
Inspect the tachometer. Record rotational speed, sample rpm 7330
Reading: rpm 5800
